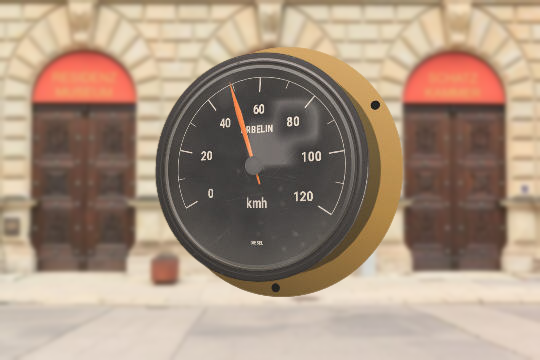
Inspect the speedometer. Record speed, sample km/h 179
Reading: km/h 50
